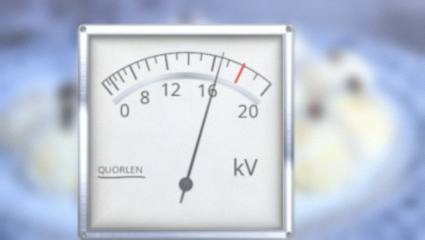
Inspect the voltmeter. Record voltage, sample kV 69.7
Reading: kV 16.5
